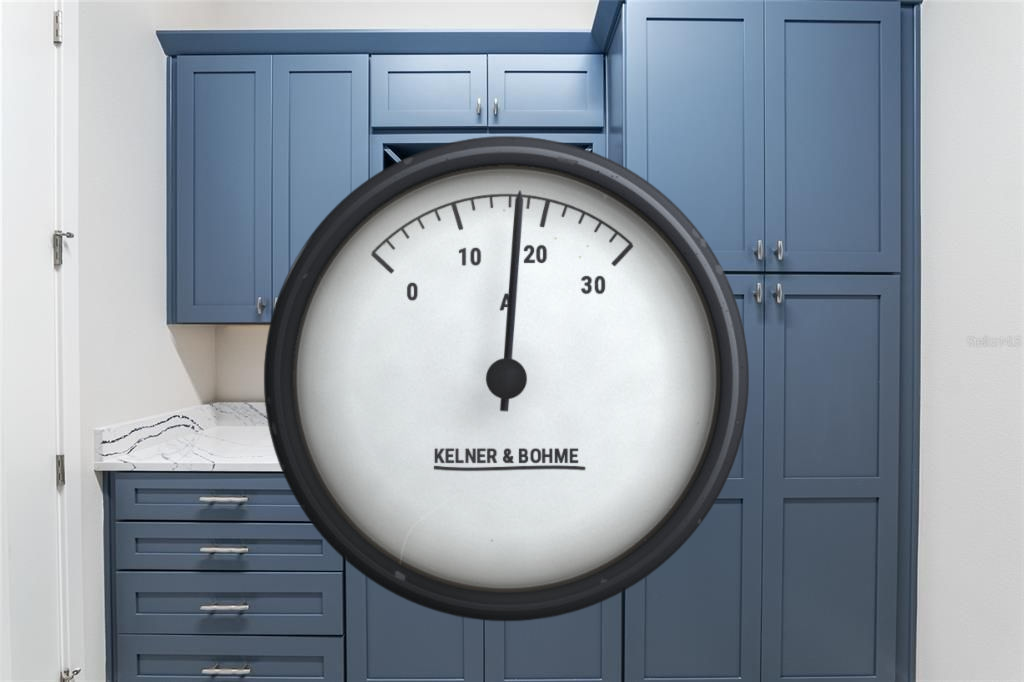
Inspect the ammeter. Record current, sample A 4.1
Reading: A 17
